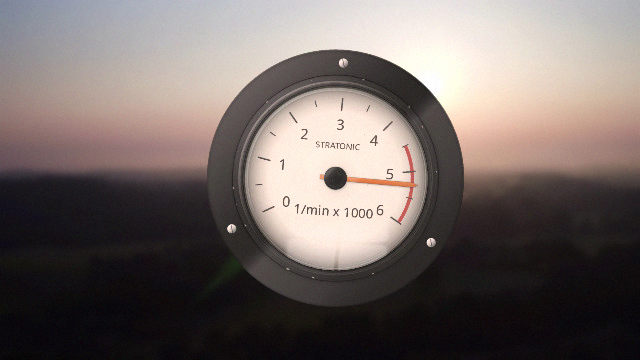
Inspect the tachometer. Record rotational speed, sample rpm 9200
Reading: rpm 5250
